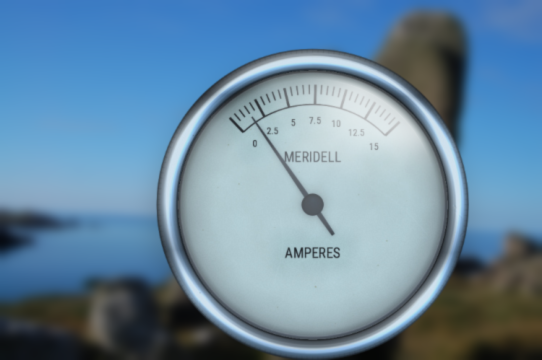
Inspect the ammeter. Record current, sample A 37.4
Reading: A 1.5
